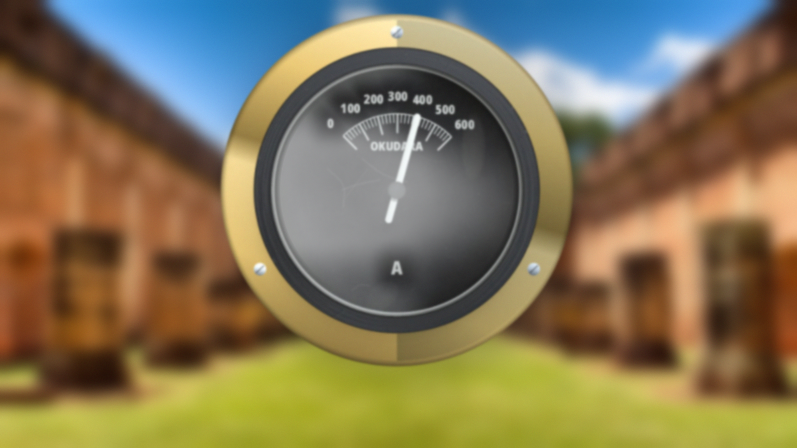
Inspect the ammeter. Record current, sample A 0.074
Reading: A 400
